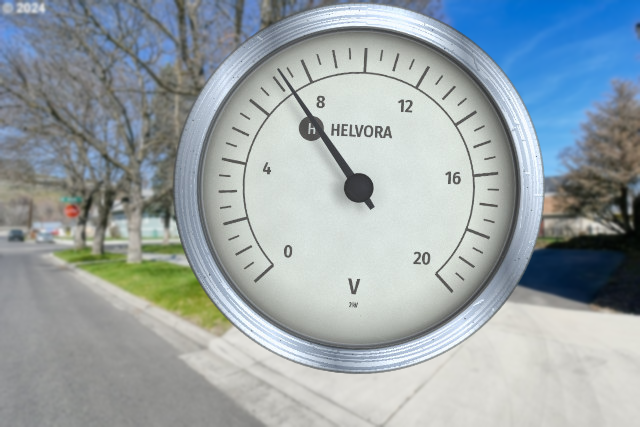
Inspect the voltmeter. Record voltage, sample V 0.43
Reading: V 7.25
